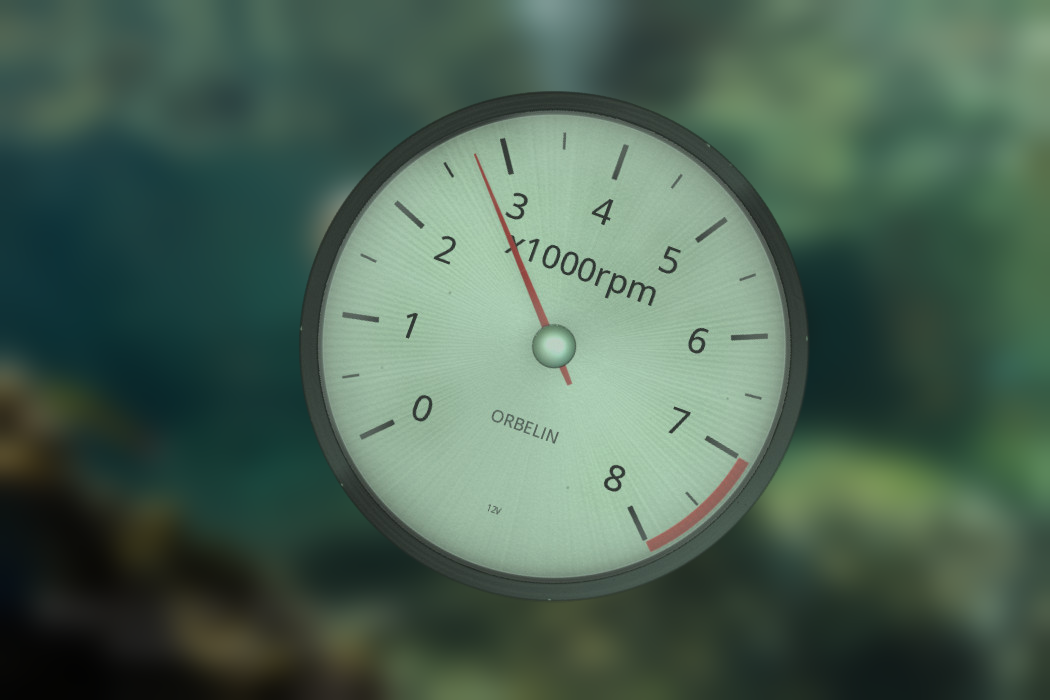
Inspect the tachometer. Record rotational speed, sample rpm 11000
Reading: rpm 2750
